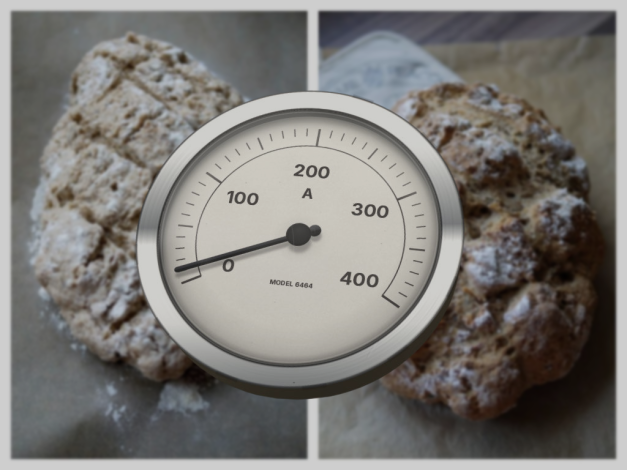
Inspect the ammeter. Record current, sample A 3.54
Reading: A 10
